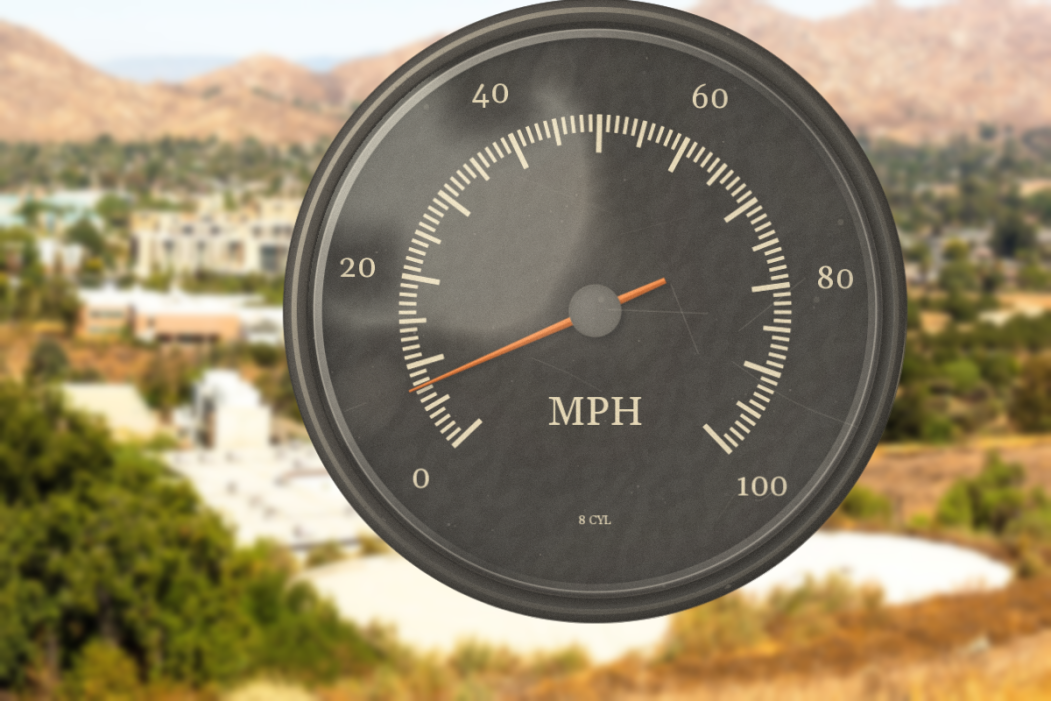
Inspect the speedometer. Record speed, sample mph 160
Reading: mph 7.5
